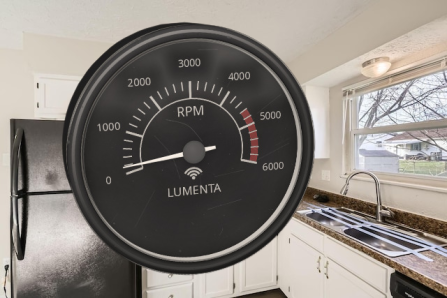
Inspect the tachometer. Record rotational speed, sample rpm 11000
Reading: rpm 200
